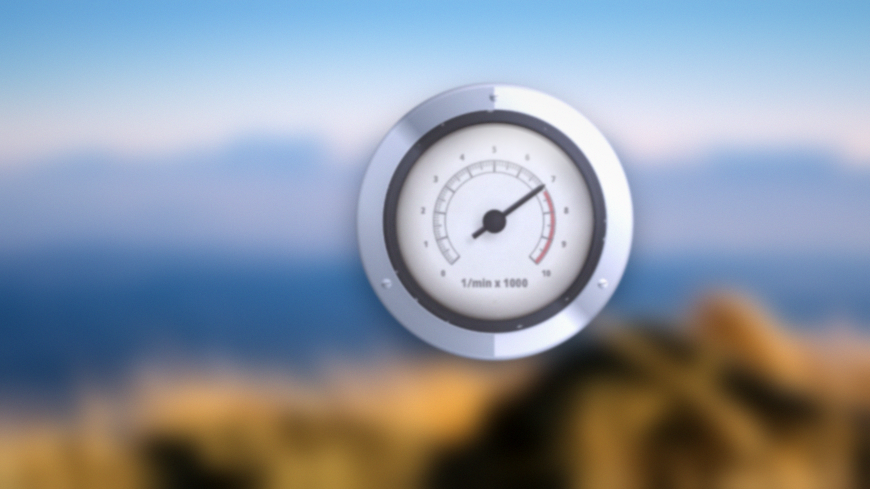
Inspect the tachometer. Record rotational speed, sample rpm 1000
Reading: rpm 7000
